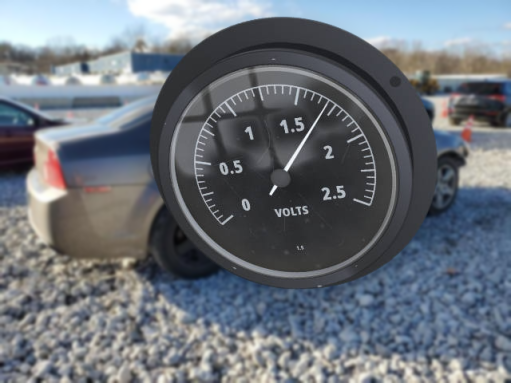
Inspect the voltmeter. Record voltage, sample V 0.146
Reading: V 1.7
